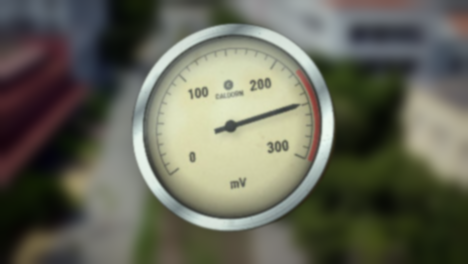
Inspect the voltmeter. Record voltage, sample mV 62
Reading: mV 250
